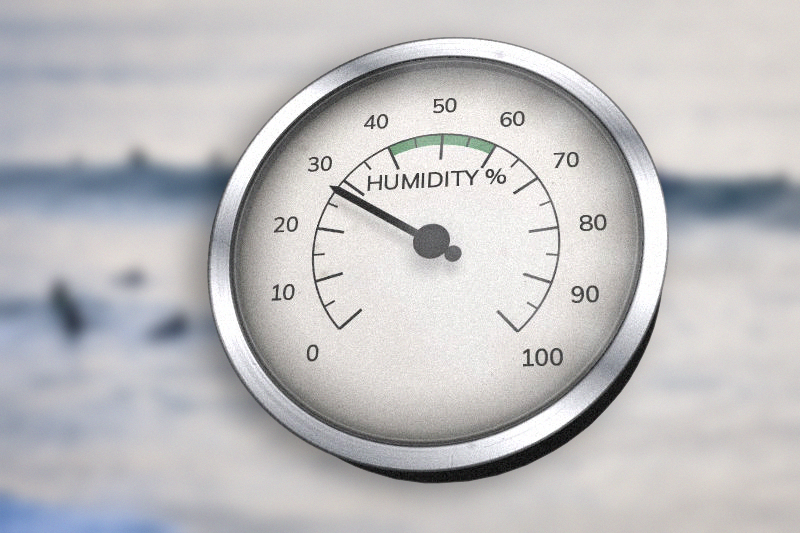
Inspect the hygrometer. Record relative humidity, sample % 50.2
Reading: % 27.5
